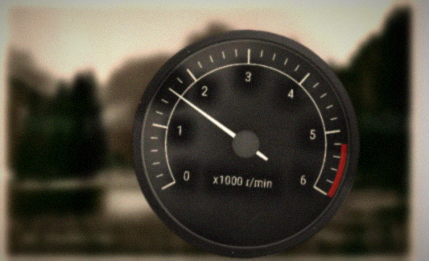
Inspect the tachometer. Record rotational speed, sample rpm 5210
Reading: rpm 1600
